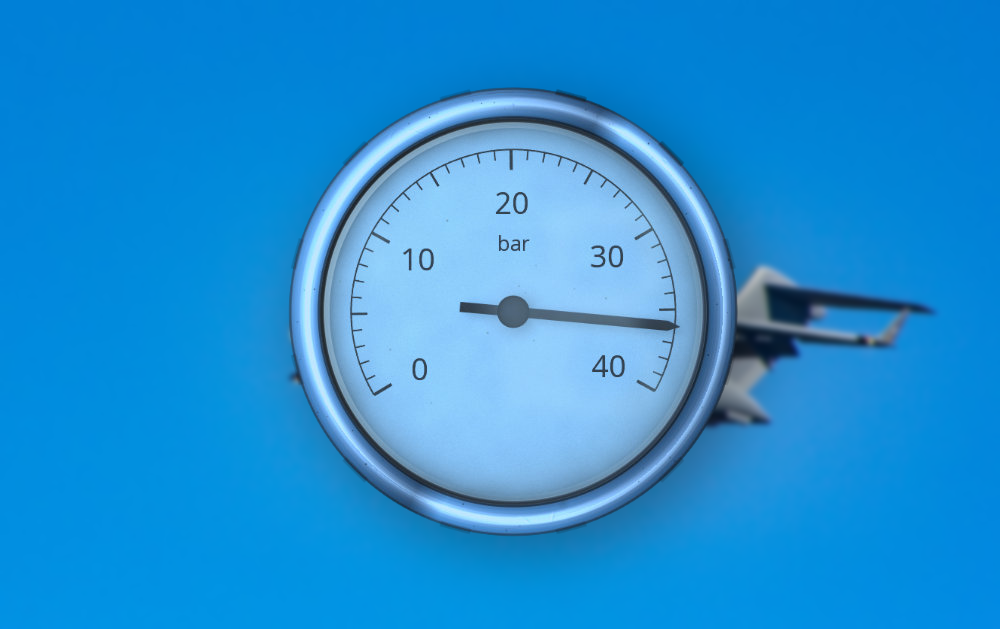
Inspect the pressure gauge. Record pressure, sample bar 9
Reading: bar 36
